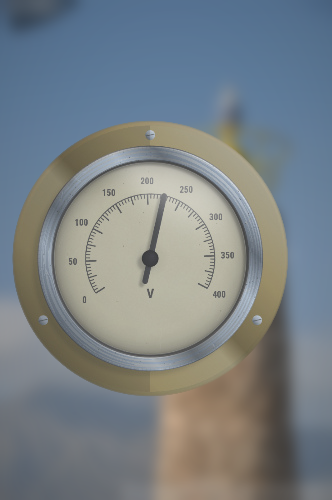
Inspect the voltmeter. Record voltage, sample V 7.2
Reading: V 225
